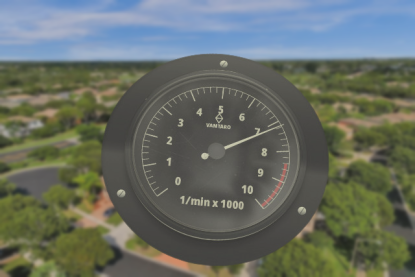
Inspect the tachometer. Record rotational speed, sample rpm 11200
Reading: rpm 7200
